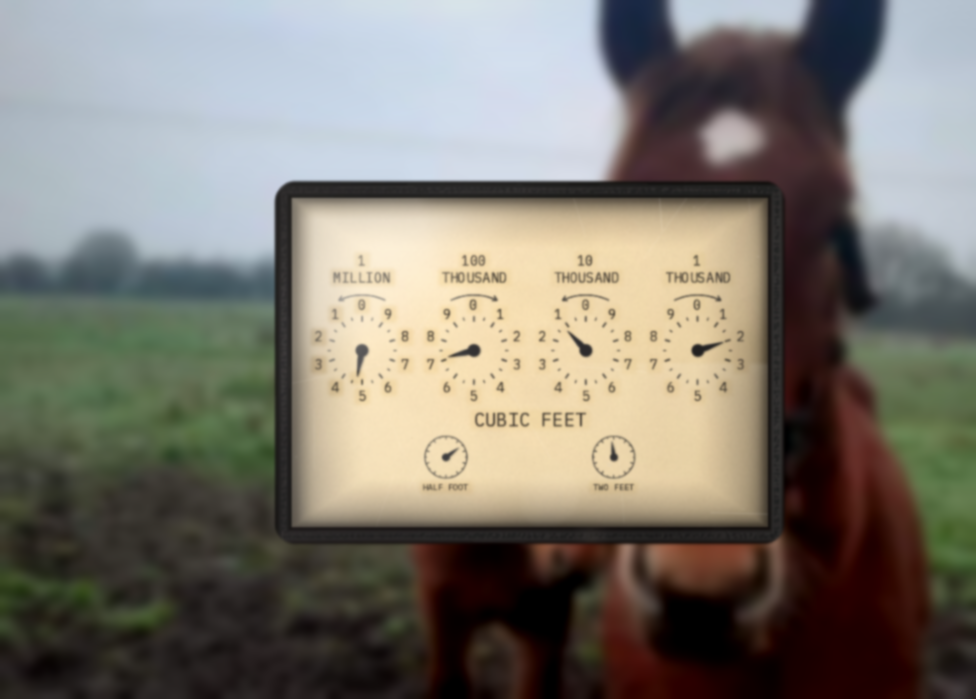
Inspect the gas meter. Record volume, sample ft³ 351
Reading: ft³ 471200
